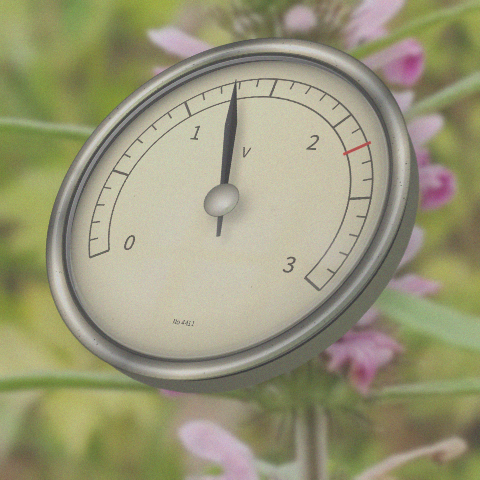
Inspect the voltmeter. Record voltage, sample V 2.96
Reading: V 1.3
